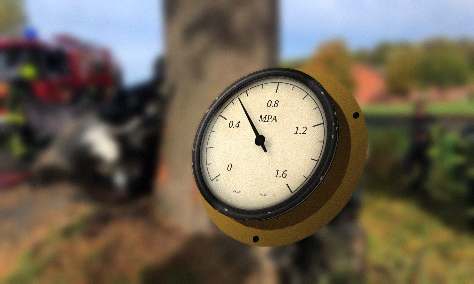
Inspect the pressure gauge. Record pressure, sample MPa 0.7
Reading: MPa 0.55
